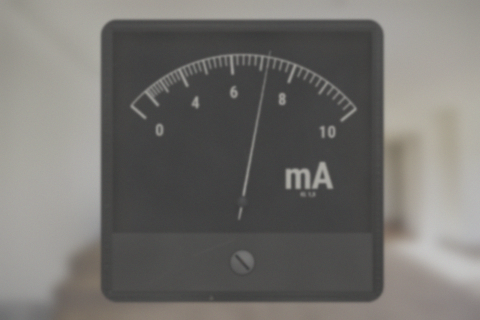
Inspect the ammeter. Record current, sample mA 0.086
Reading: mA 7.2
